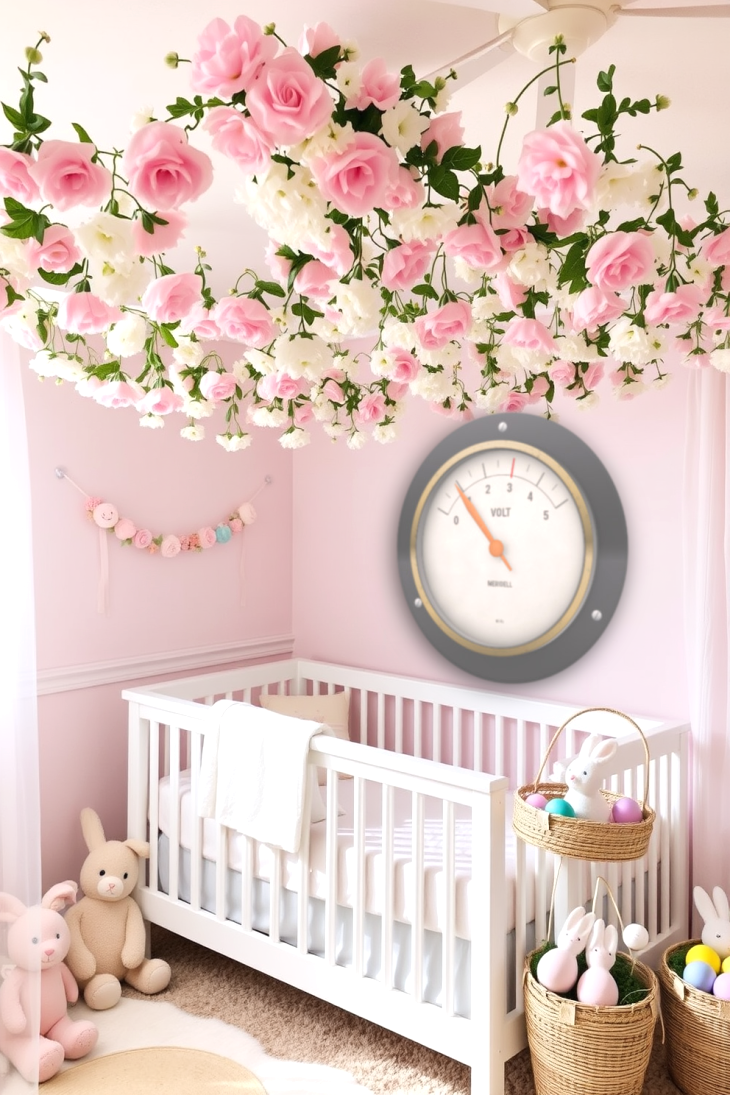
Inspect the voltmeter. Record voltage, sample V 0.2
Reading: V 1
